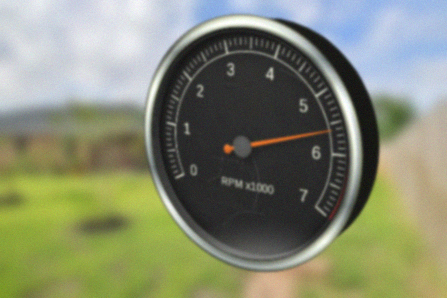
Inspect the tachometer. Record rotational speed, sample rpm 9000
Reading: rpm 5600
